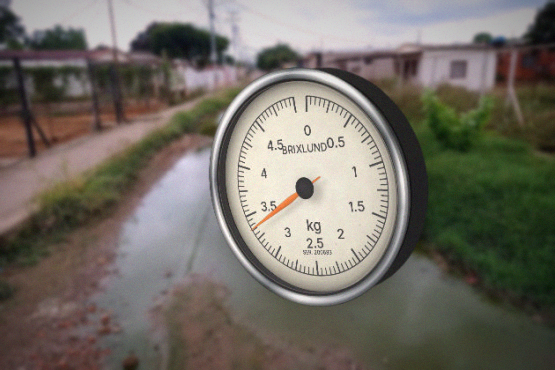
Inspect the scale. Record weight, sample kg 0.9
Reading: kg 3.35
